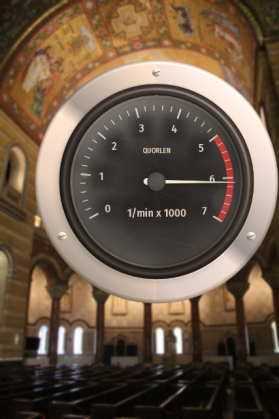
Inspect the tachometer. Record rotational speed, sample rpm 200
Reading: rpm 6100
